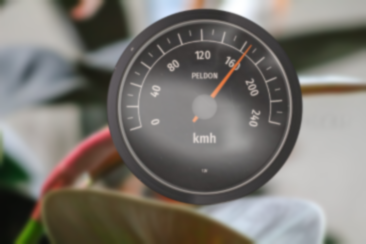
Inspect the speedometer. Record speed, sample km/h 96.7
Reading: km/h 165
